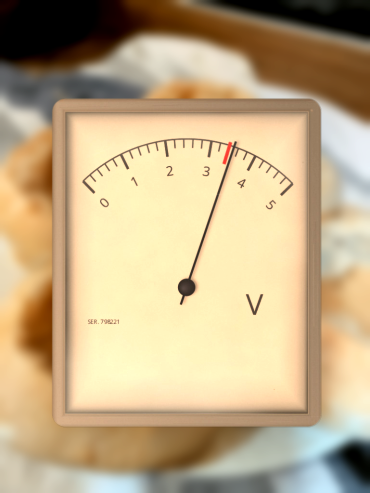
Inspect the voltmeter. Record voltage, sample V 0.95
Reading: V 3.5
